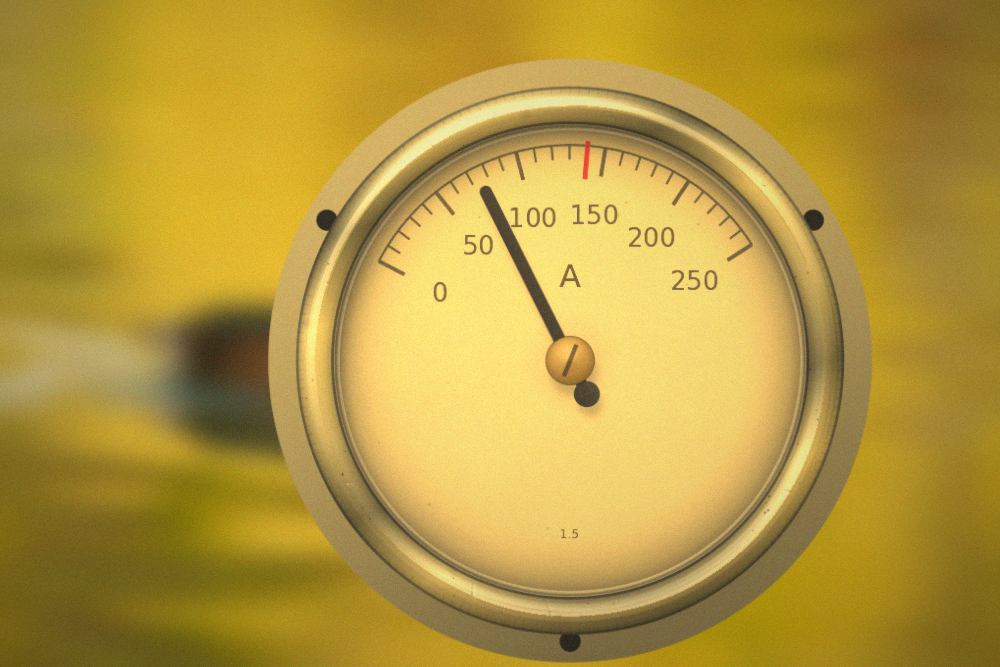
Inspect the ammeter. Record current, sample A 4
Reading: A 75
